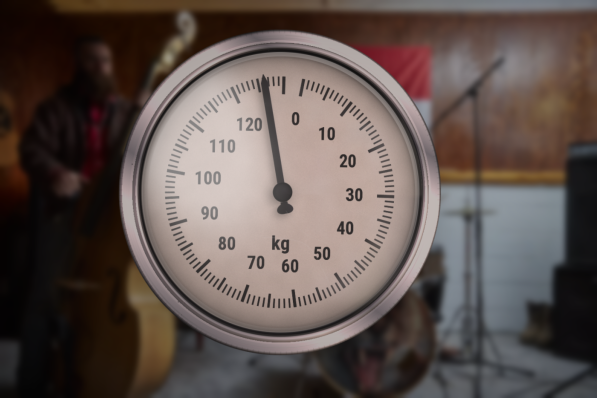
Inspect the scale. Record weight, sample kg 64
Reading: kg 126
